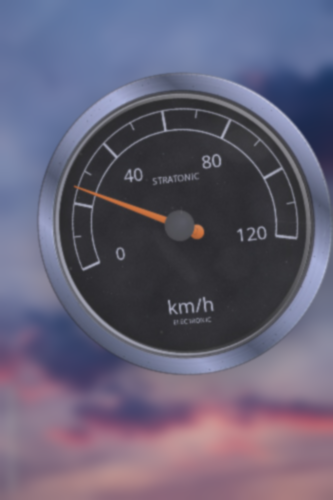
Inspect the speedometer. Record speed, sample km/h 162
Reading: km/h 25
